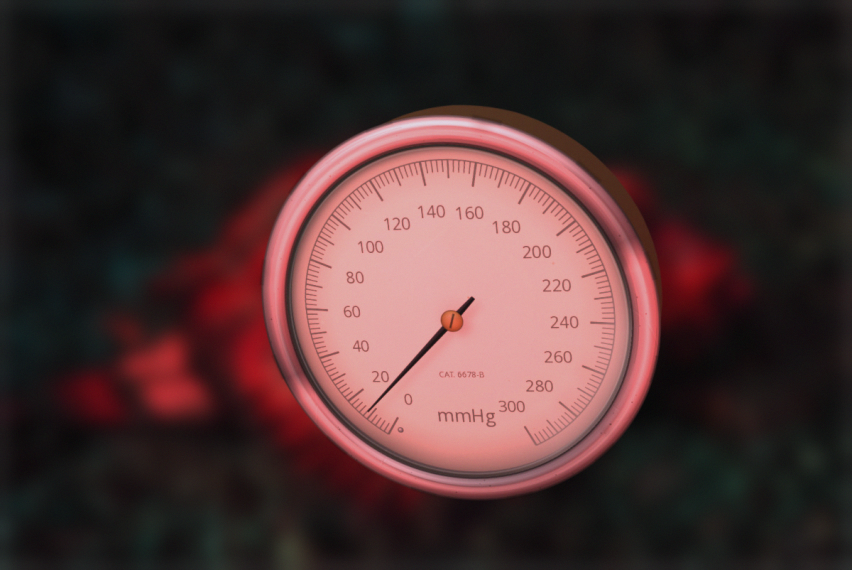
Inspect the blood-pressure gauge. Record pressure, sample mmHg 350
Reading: mmHg 12
